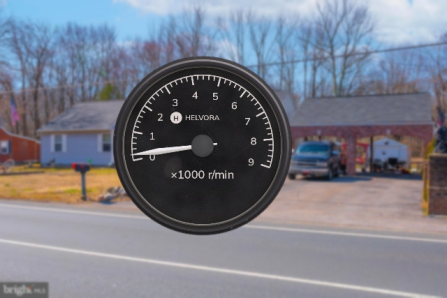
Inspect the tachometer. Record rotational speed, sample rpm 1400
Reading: rpm 200
